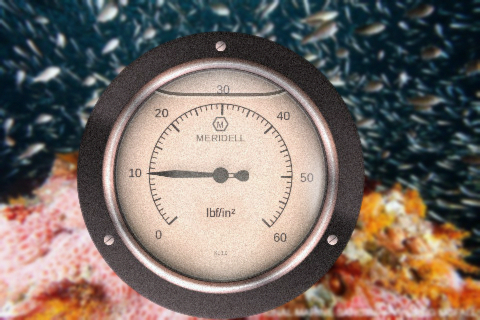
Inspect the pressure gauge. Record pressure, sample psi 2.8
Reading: psi 10
